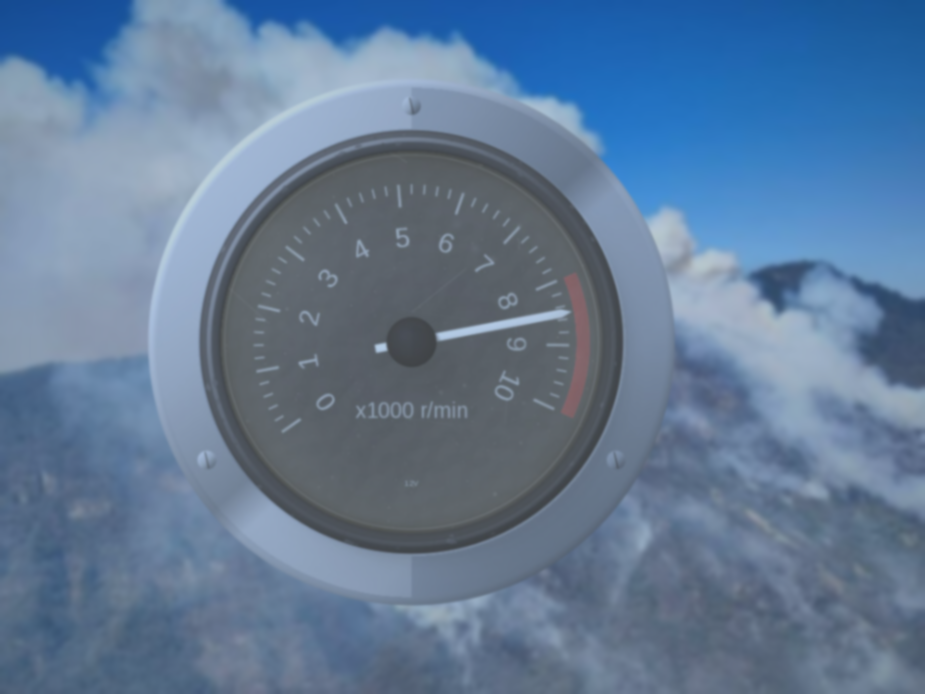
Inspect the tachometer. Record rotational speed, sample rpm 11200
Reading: rpm 8500
